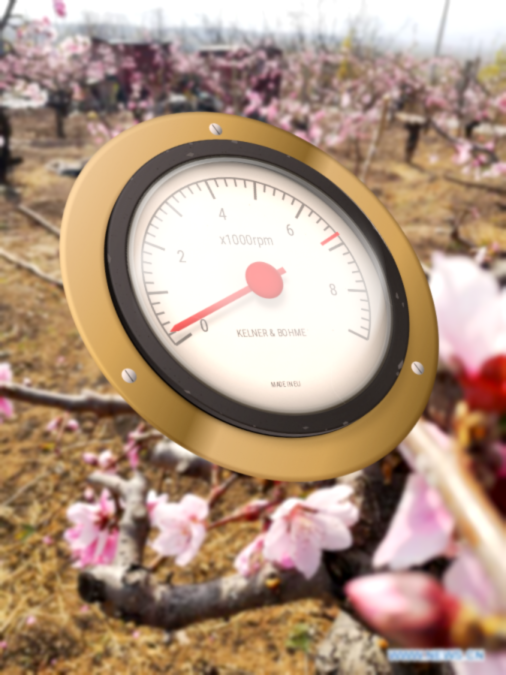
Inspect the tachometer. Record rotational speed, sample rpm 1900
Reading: rpm 200
